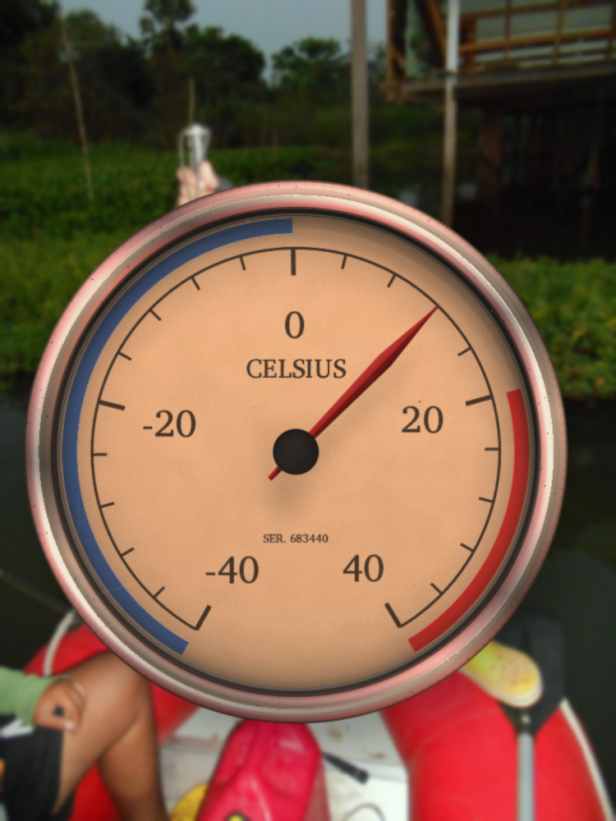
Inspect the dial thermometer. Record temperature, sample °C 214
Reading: °C 12
